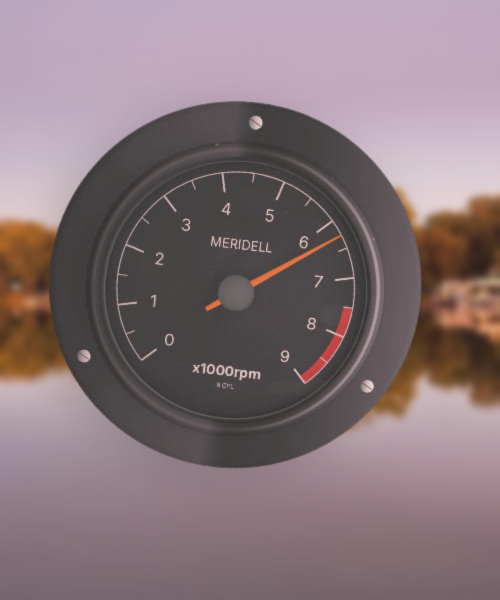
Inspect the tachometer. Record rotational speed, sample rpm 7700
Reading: rpm 6250
